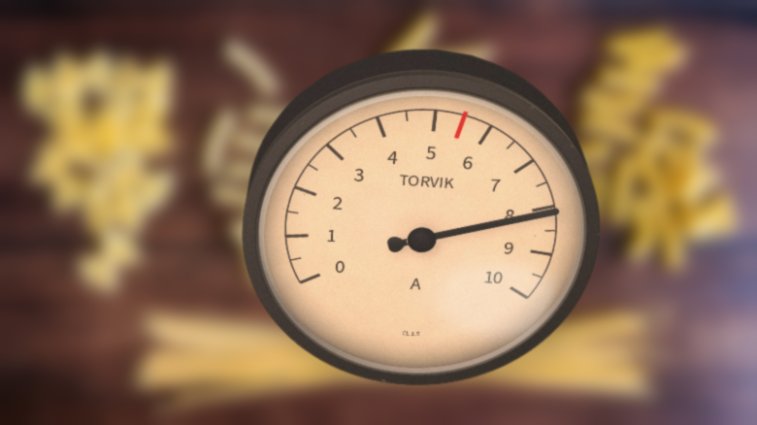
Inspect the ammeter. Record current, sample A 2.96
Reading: A 8
